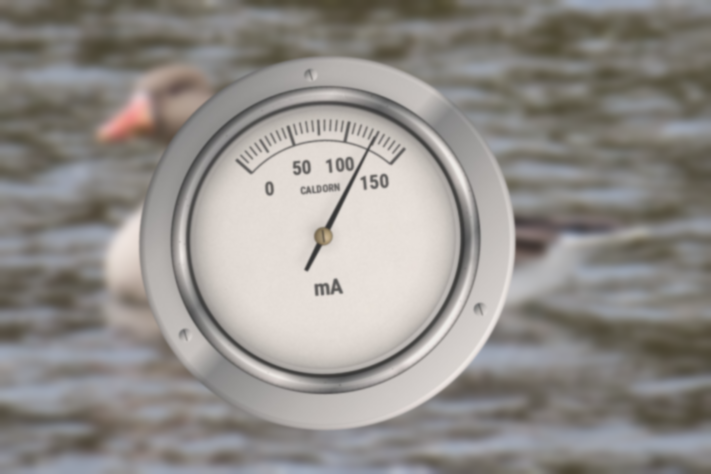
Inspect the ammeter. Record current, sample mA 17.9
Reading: mA 125
